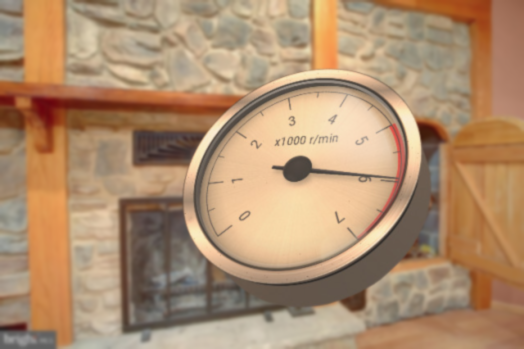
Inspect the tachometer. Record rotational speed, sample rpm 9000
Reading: rpm 6000
